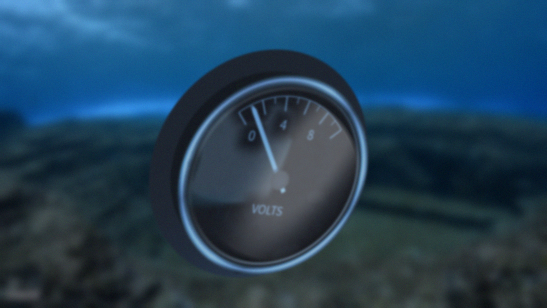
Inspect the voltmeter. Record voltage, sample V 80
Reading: V 1
